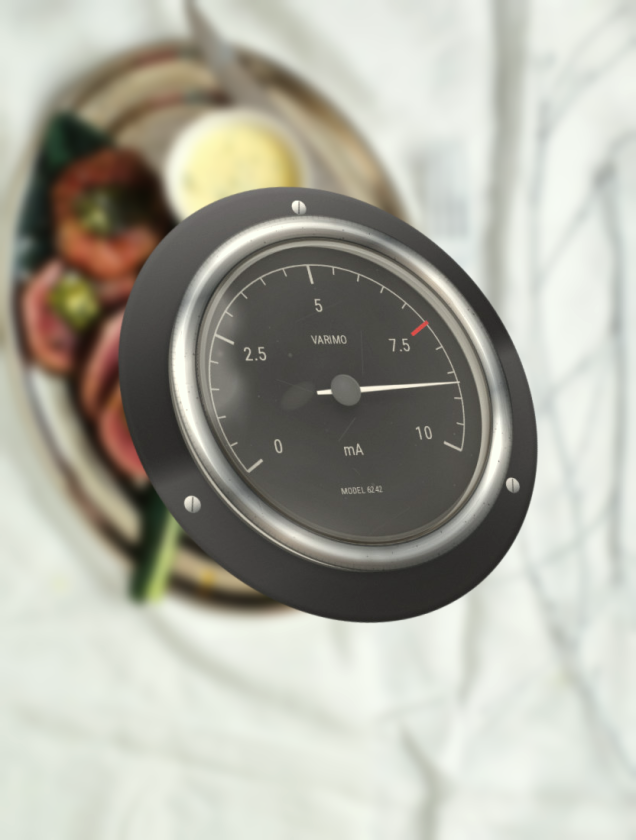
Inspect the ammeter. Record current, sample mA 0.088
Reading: mA 8.75
